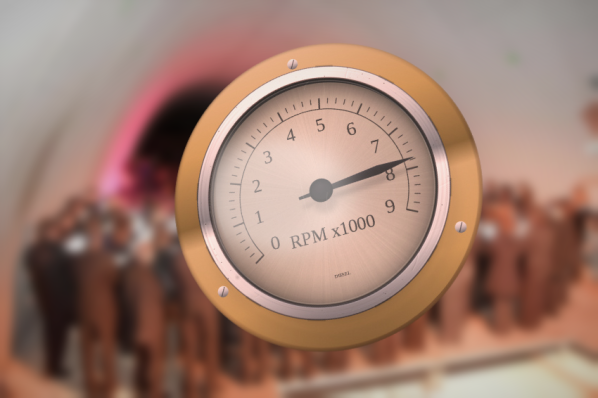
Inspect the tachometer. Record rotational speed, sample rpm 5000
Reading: rpm 7800
